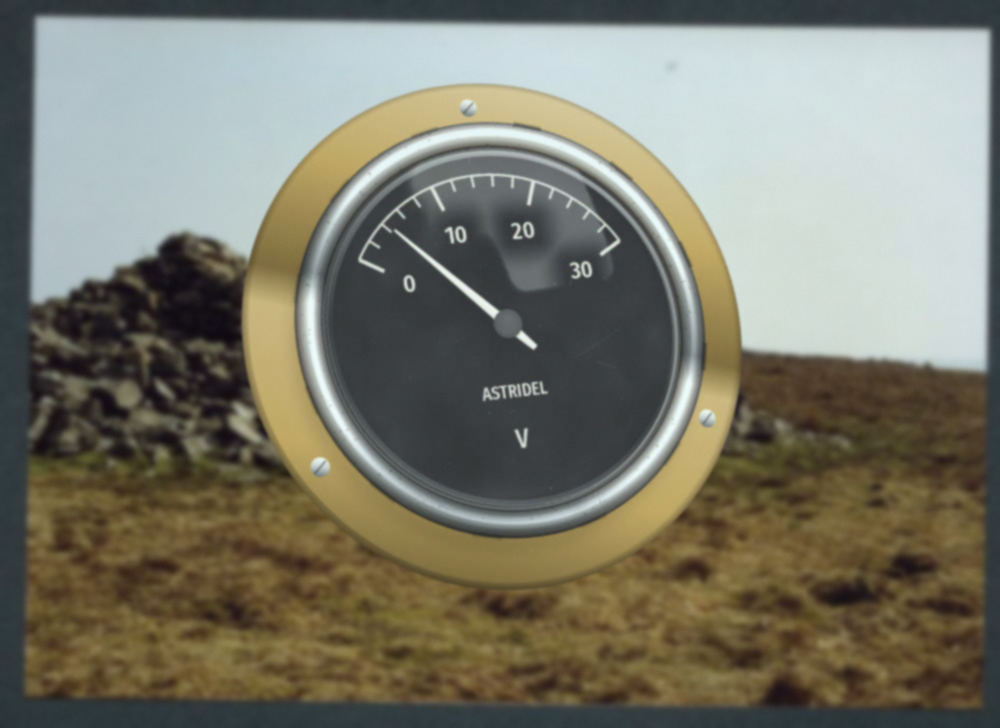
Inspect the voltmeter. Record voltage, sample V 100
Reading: V 4
